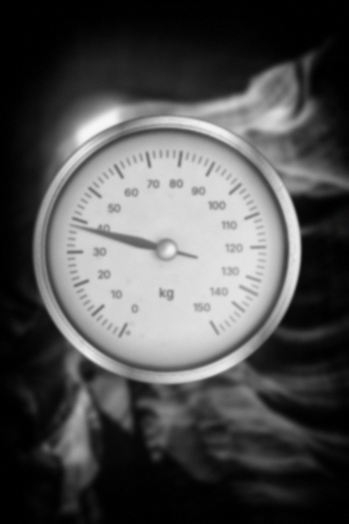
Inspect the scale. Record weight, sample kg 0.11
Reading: kg 38
